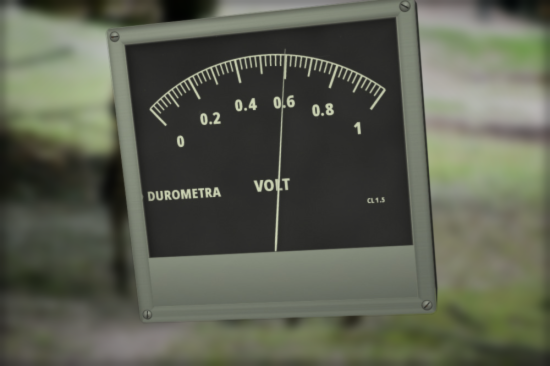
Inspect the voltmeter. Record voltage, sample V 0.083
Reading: V 0.6
